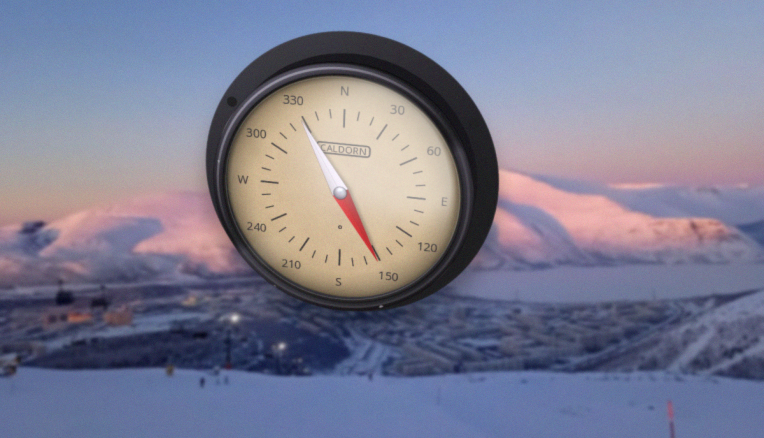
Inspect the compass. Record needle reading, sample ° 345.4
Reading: ° 150
